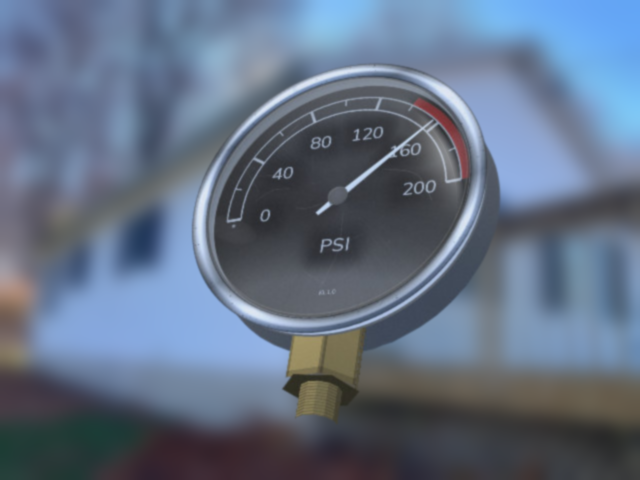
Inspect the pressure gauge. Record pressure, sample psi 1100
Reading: psi 160
